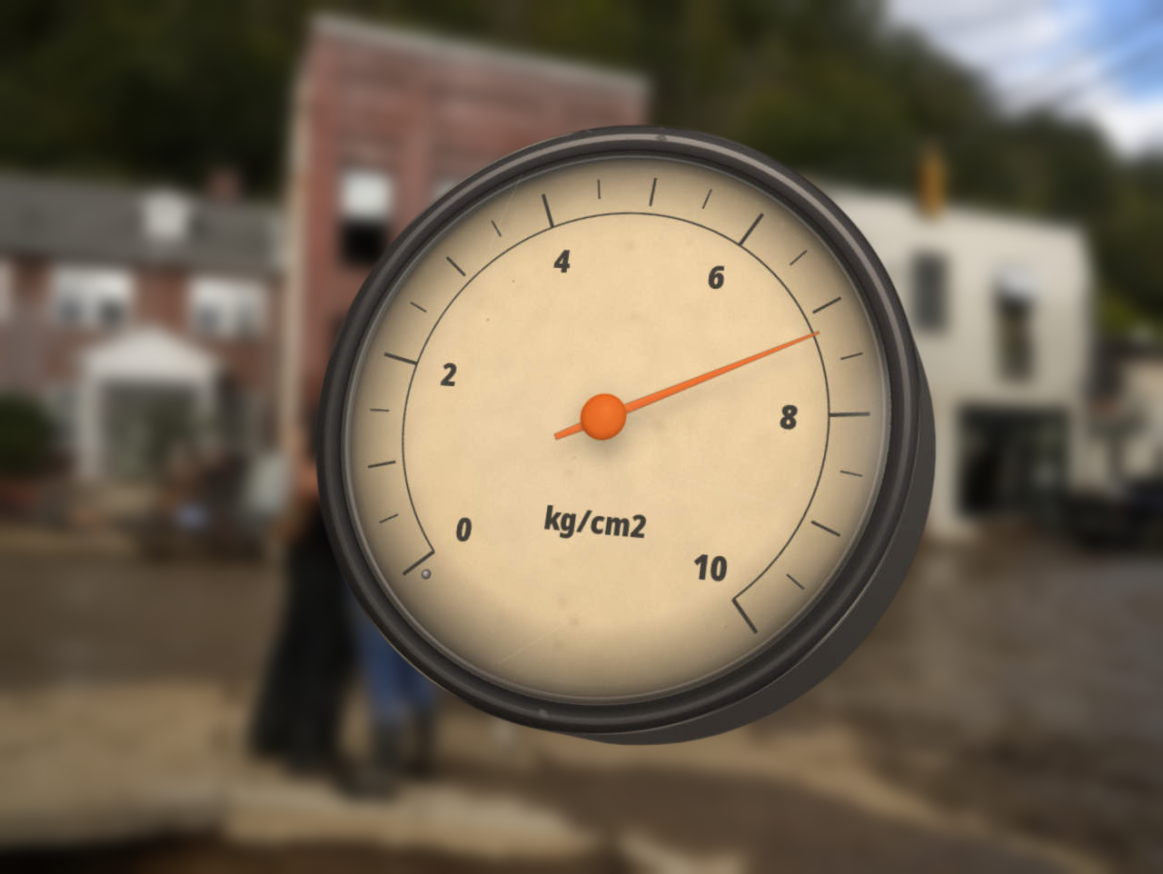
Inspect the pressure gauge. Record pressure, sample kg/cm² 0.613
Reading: kg/cm² 7.25
